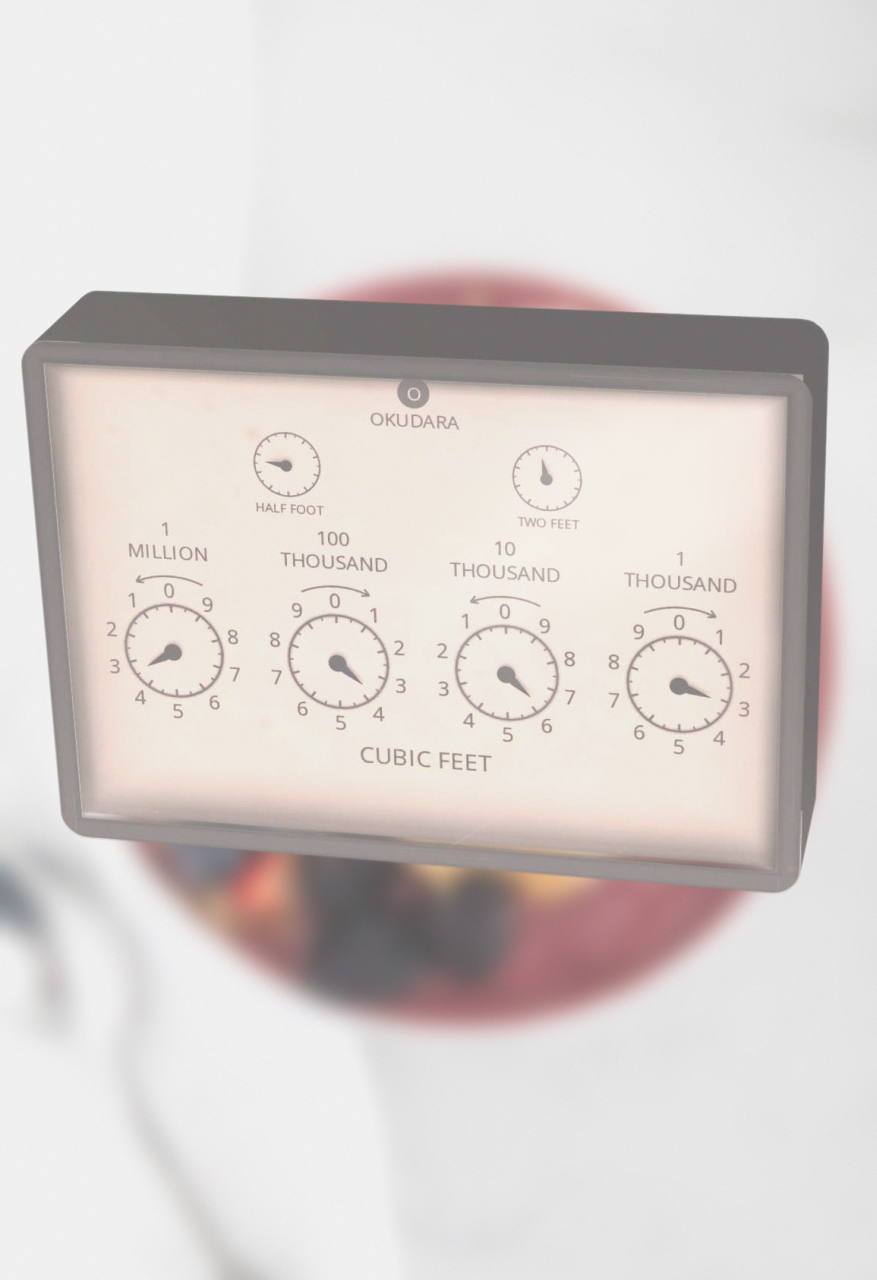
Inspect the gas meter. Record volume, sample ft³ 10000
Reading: ft³ 336300
